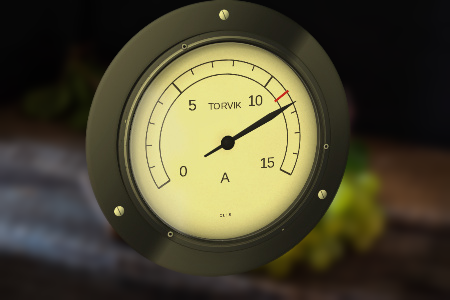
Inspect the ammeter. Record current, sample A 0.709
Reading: A 11.5
